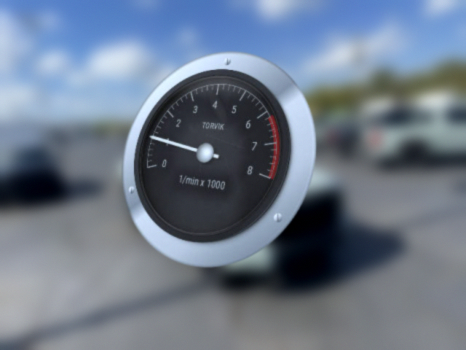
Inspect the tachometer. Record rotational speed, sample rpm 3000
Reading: rpm 1000
